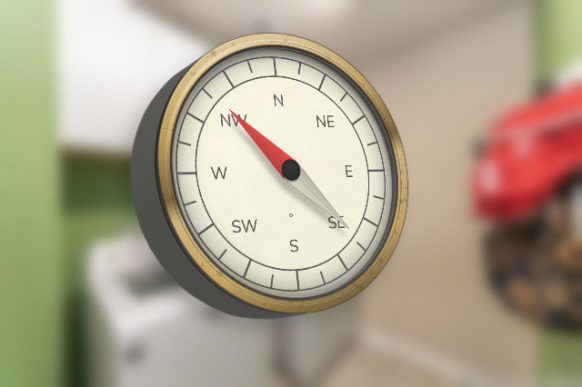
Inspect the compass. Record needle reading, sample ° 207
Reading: ° 315
